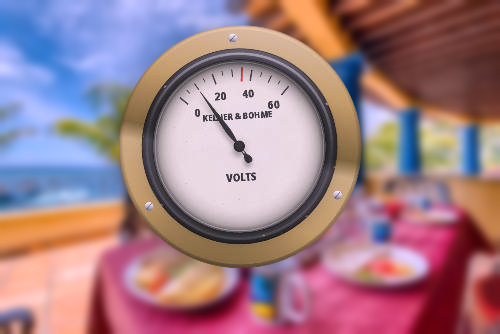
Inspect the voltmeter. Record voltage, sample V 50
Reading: V 10
